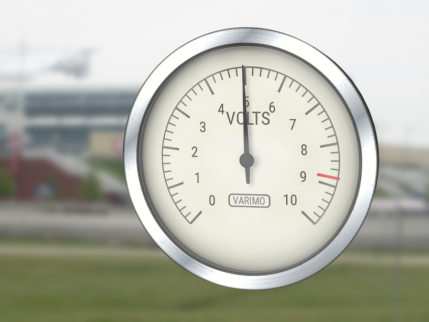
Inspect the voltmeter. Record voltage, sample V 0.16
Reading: V 5
